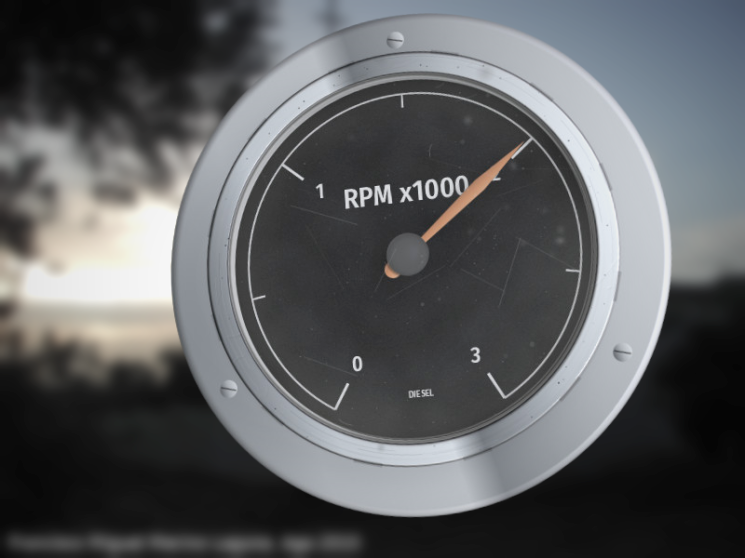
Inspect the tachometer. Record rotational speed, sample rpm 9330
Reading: rpm 2000
